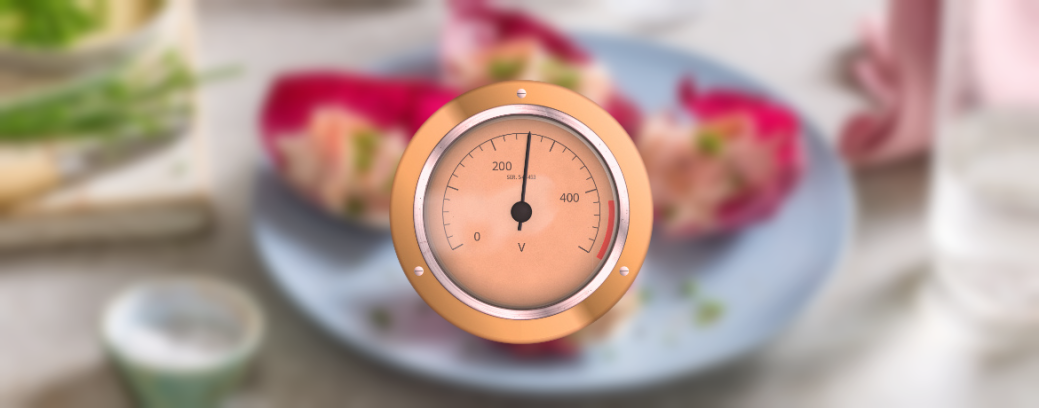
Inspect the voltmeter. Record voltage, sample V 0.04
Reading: V 260
